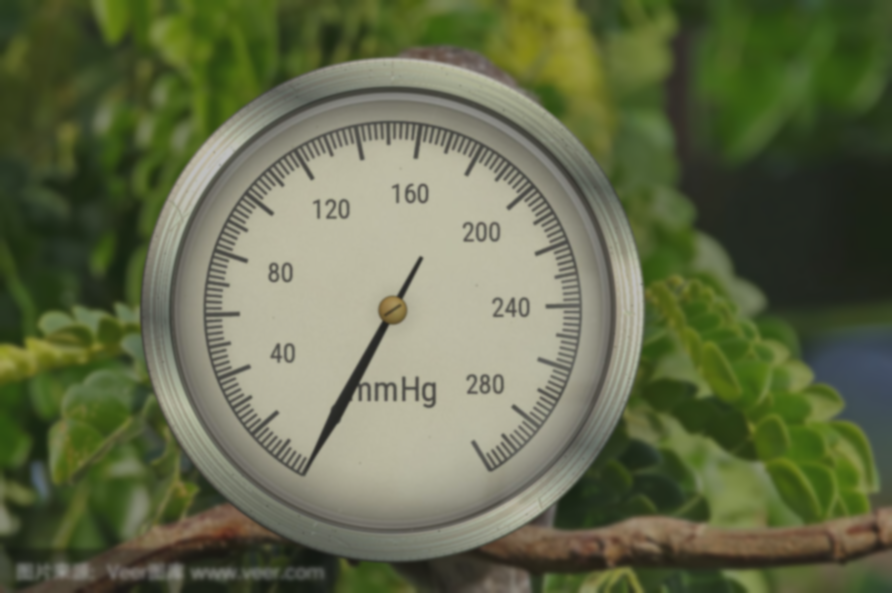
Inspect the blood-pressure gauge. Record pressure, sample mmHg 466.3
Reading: mmHg 0
